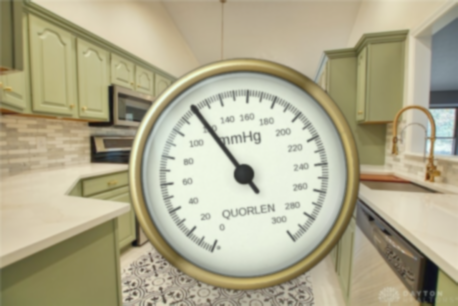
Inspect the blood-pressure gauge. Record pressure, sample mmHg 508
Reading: mmHg 120
